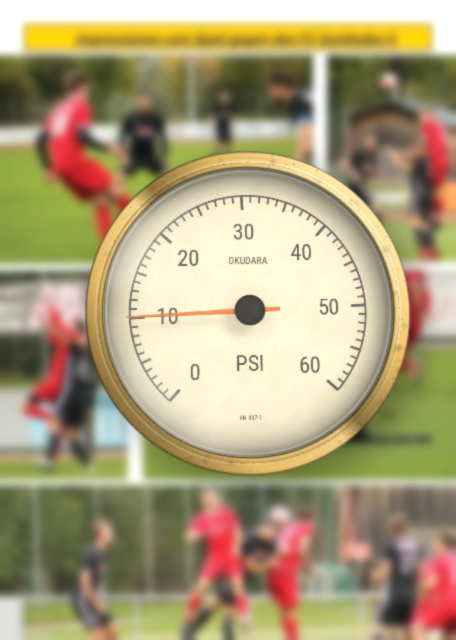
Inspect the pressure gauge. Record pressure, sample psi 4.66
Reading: psi 10
